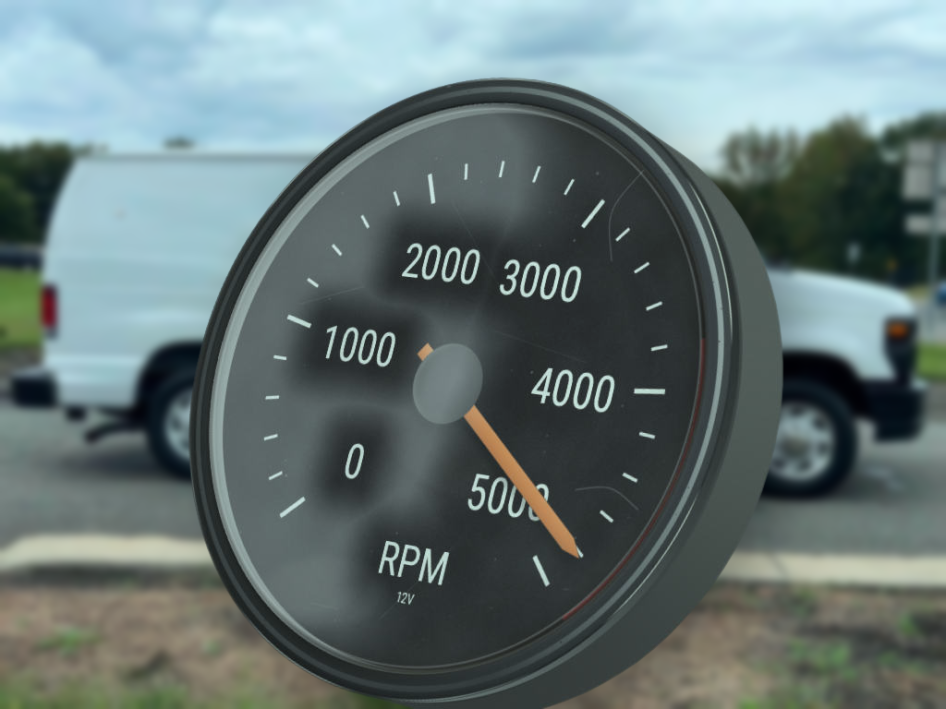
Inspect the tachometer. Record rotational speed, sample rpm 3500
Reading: rpm 4800
